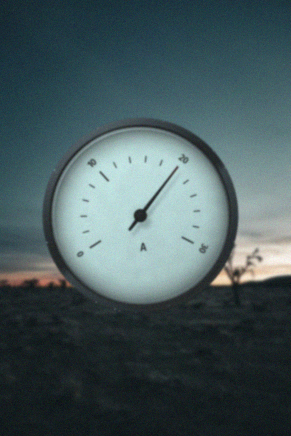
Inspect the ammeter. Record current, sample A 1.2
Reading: A 20
